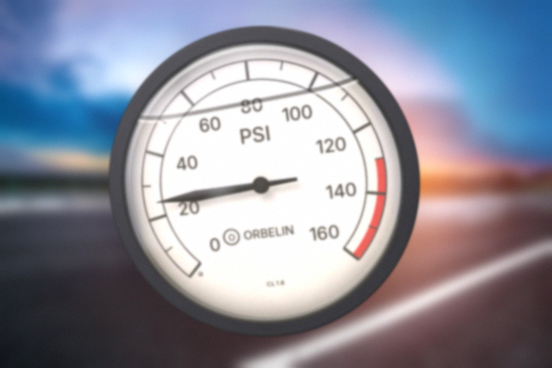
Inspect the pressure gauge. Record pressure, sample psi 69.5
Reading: psi 25
